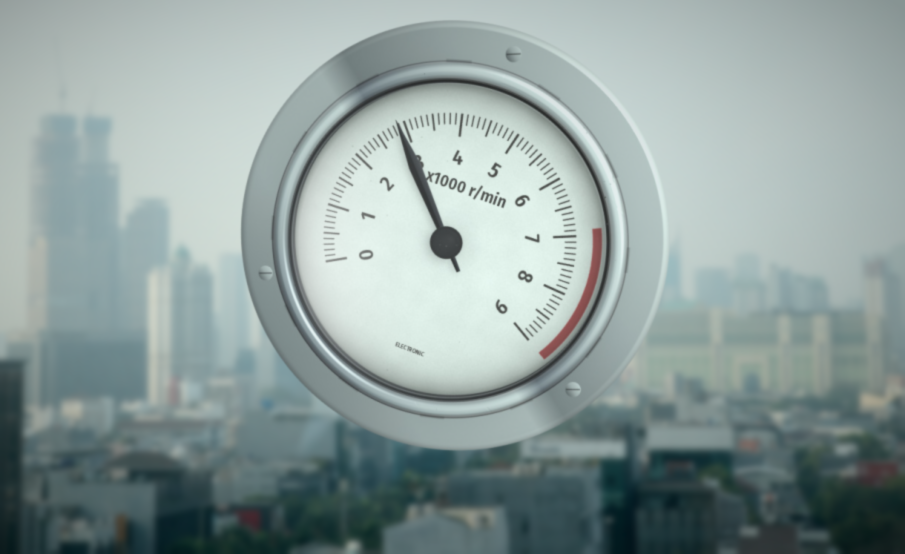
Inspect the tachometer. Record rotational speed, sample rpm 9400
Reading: rpm 2900
